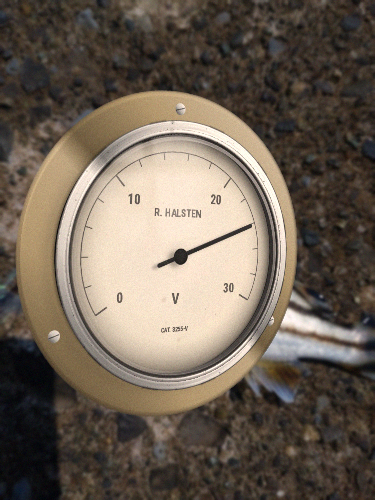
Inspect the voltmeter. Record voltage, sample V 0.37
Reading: V 24
